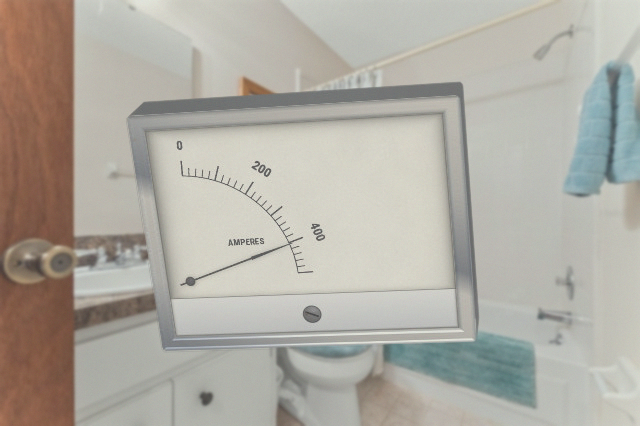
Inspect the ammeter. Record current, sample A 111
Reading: A 400
